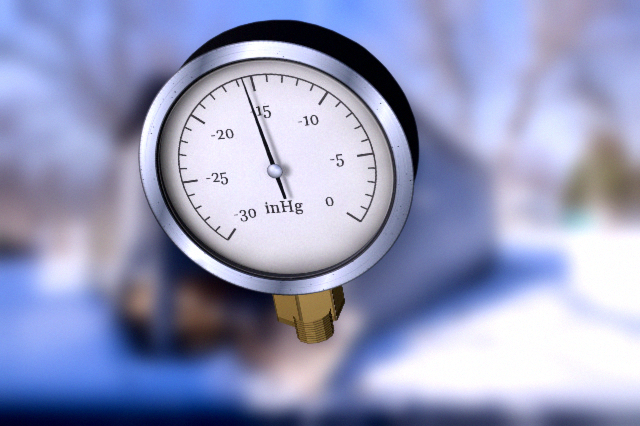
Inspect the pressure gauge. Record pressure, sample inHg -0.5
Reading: inHg -15.5
